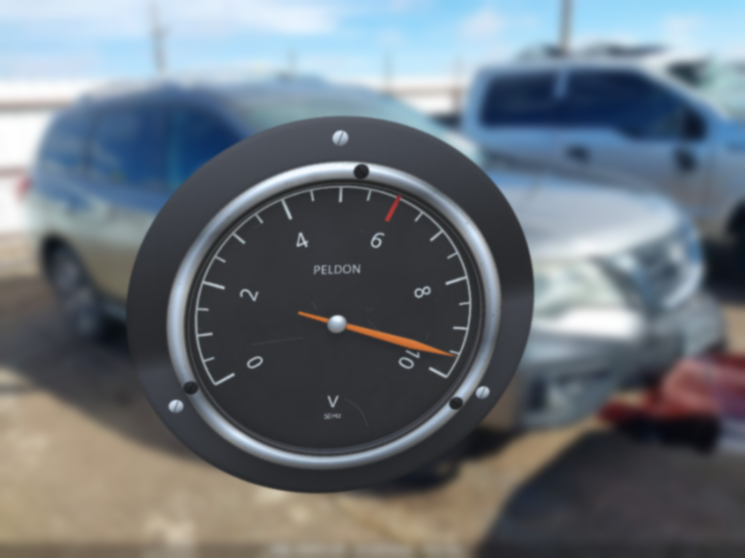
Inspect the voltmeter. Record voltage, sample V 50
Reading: V 9.5
